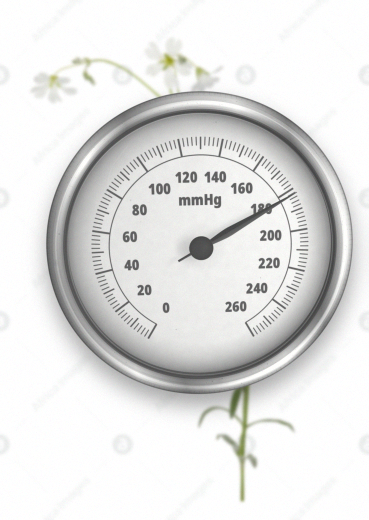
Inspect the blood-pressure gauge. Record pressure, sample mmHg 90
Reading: mmHg 182
